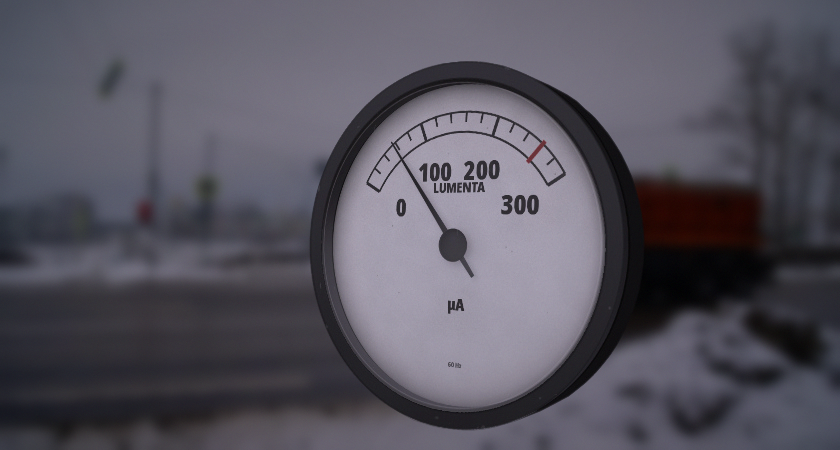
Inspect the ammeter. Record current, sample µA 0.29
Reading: µA 60
